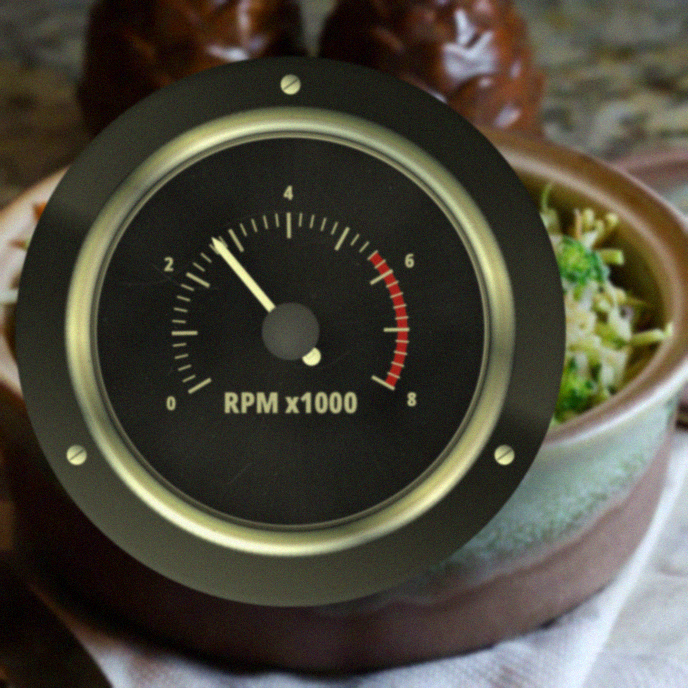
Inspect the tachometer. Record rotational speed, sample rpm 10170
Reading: rpm 2700
